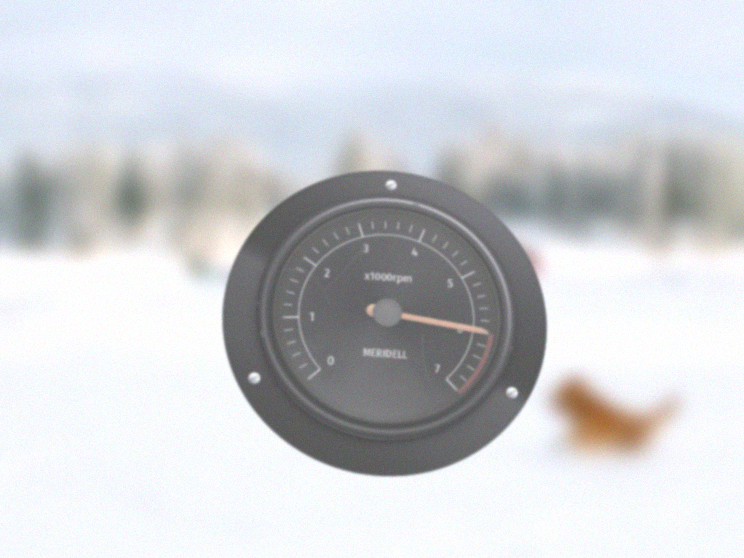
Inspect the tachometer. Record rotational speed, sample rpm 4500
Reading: rpm 6000
